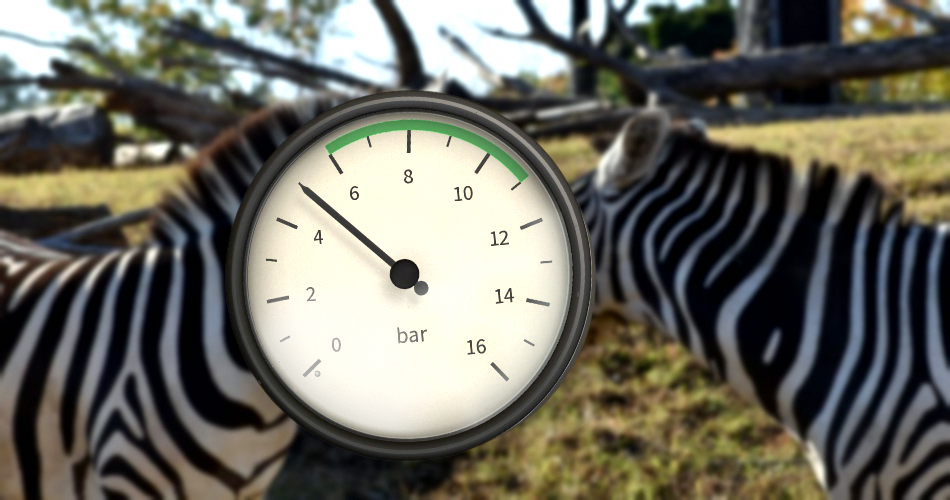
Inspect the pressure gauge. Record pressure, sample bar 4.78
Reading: bar 5
